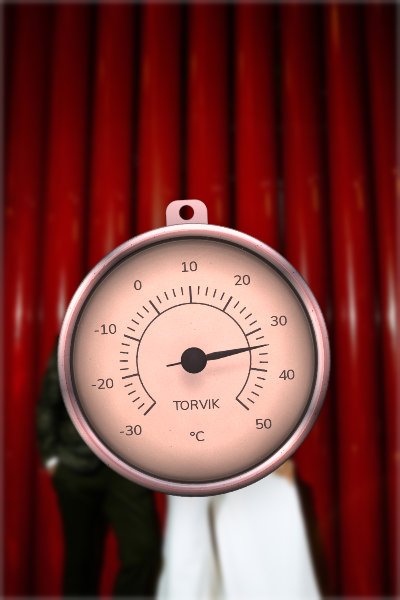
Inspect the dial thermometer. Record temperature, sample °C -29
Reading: °C 34
